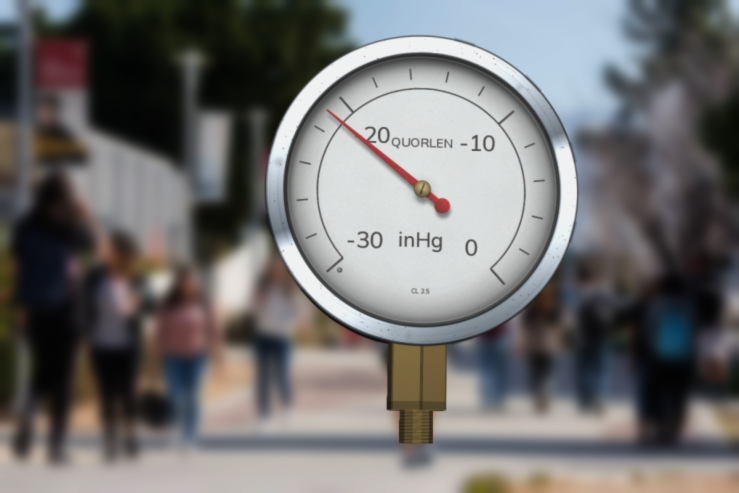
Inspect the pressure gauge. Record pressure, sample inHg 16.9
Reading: inHg -21
